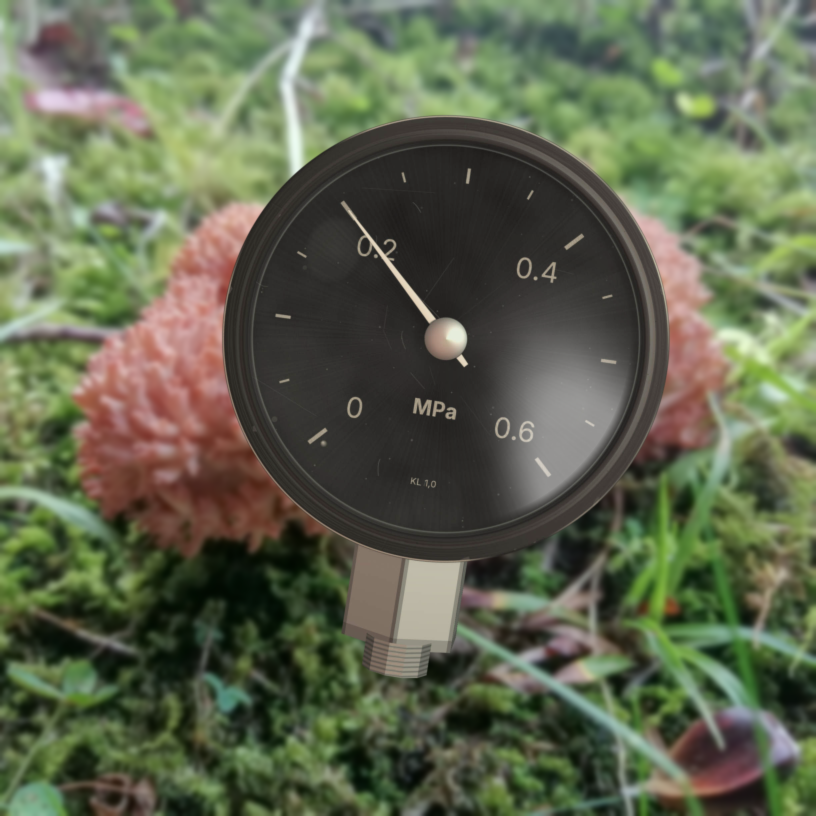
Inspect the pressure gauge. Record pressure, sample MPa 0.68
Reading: MPa 0.2
